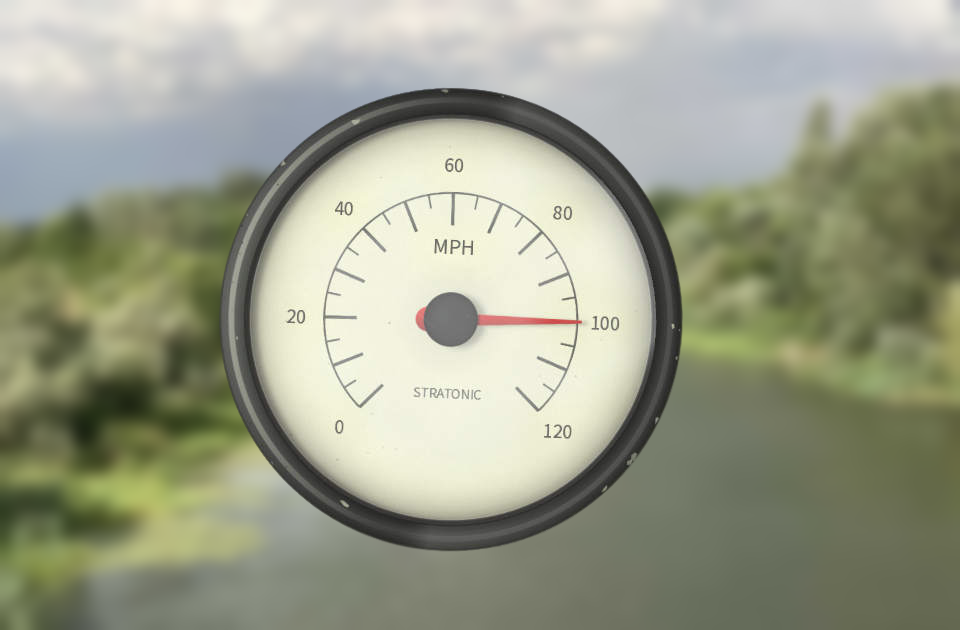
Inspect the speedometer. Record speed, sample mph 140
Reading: mph 100
